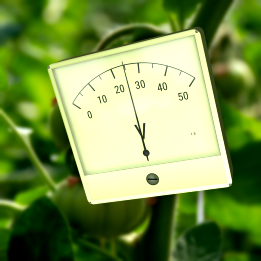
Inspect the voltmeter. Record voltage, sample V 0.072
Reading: V 25
